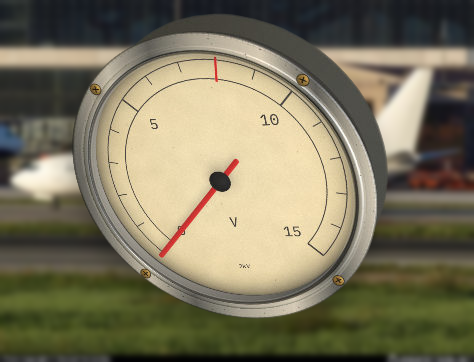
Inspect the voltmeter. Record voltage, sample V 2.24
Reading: V 0
